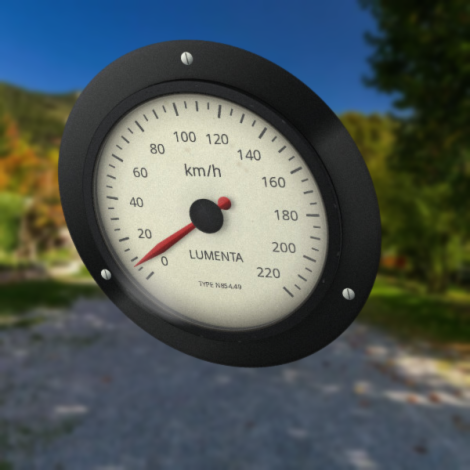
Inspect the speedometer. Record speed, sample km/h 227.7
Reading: km/h 7.5
